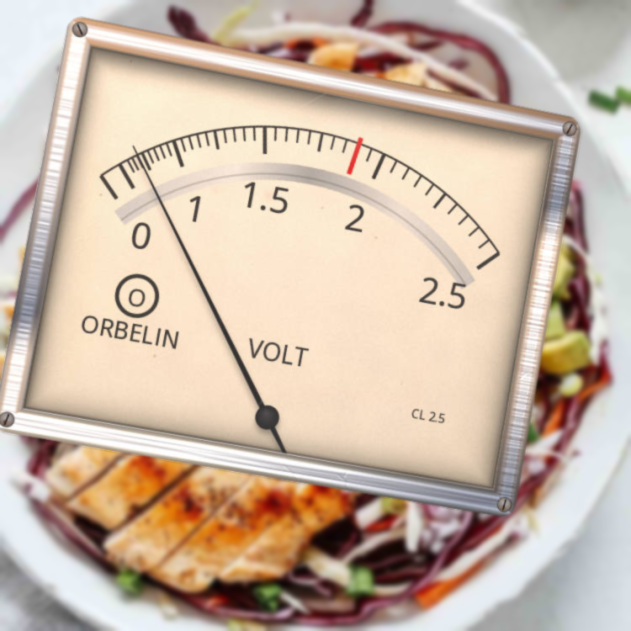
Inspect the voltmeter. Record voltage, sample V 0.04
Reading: V 0.7
